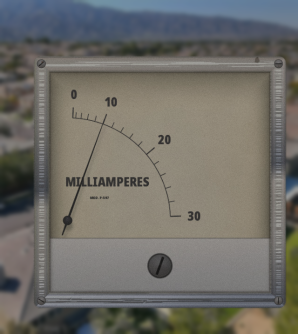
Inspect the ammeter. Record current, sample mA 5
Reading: mA 10
